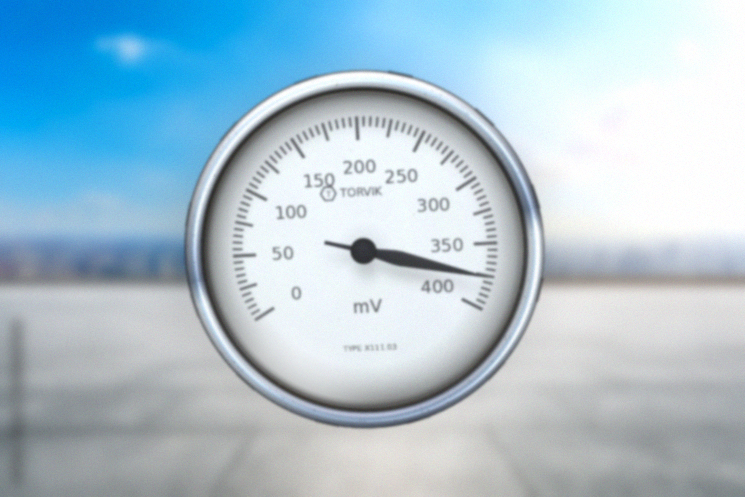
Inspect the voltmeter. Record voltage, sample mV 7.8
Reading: mV 375
